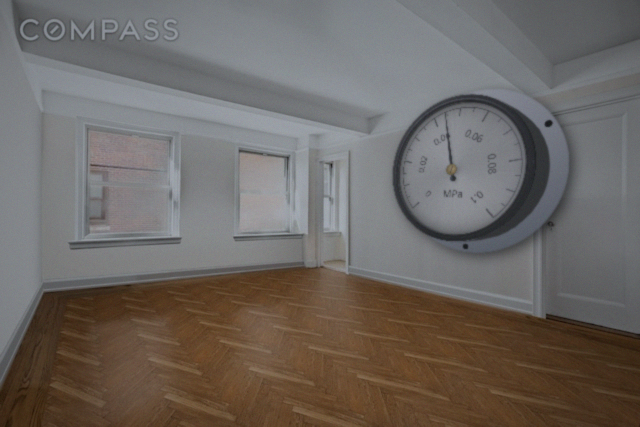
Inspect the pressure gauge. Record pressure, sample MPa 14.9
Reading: MPa 0.045
